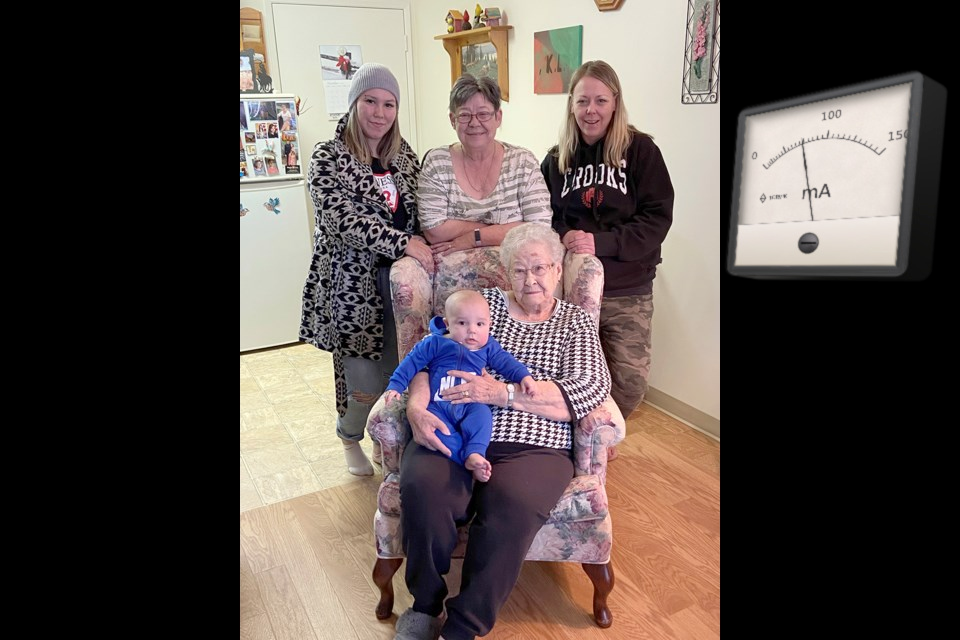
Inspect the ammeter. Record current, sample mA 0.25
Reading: mA 75
